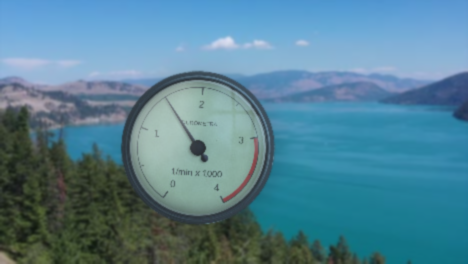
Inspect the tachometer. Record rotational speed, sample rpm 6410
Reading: rpm 1500
